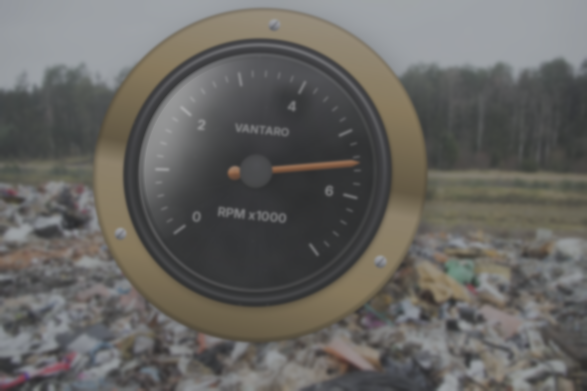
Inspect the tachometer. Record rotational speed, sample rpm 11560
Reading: rpm 5500
